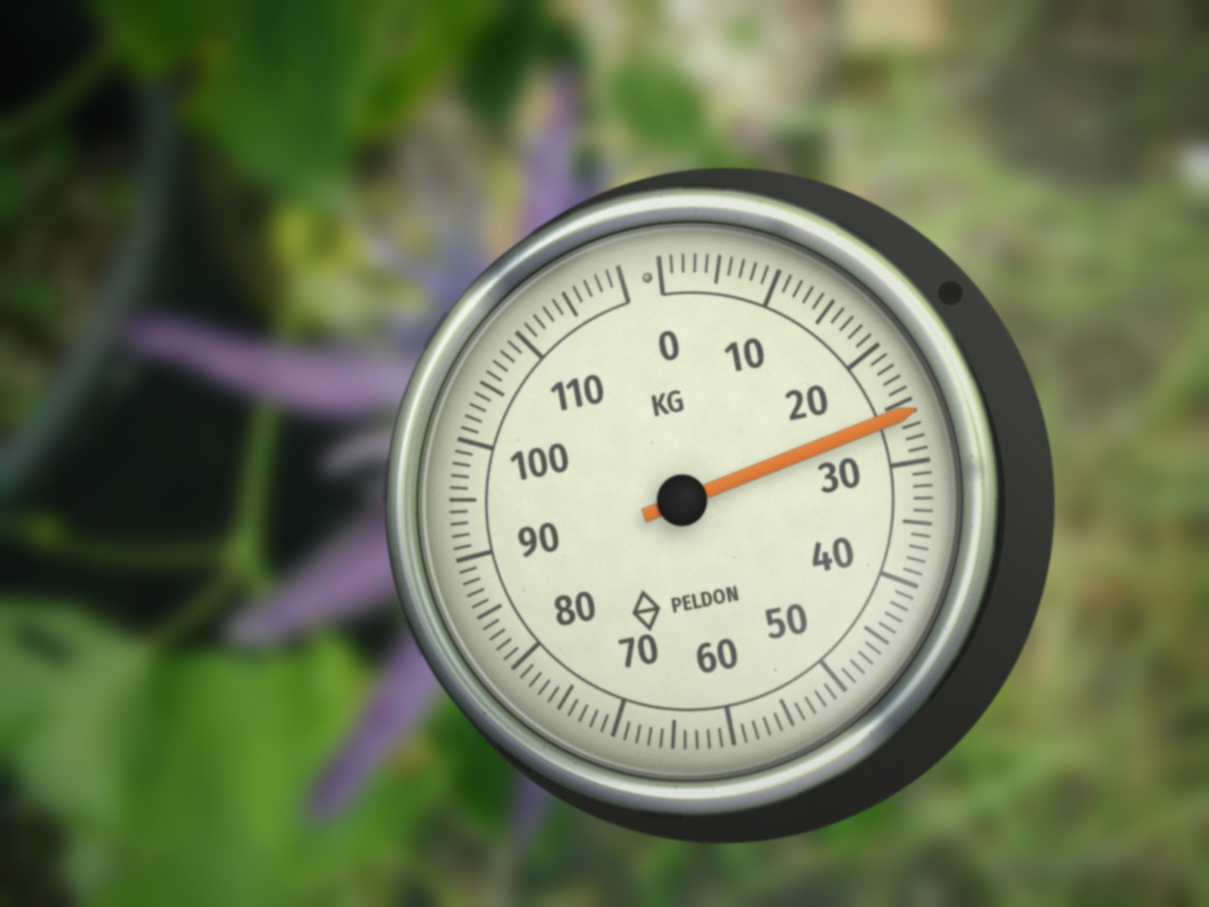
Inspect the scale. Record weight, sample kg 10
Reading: kg 26
